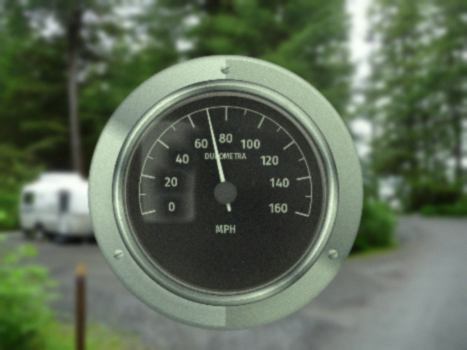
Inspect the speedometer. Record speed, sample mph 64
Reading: mph 70
